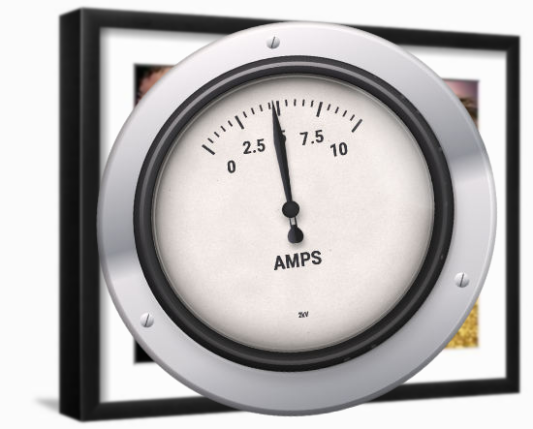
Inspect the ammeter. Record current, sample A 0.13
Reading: A 4.75
